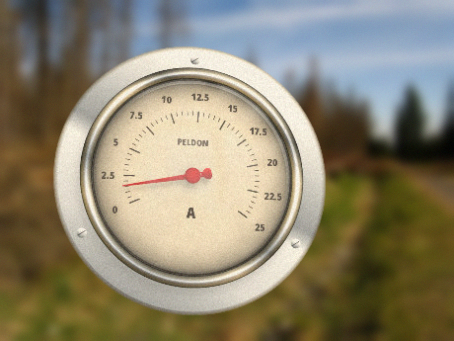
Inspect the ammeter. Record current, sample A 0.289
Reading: A 1.5
